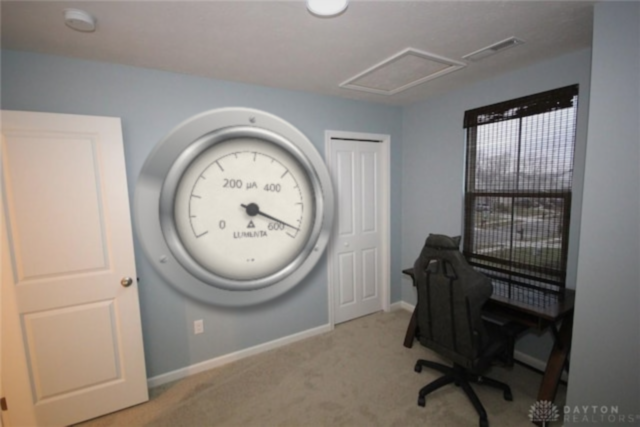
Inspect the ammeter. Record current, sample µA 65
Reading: µA 575
